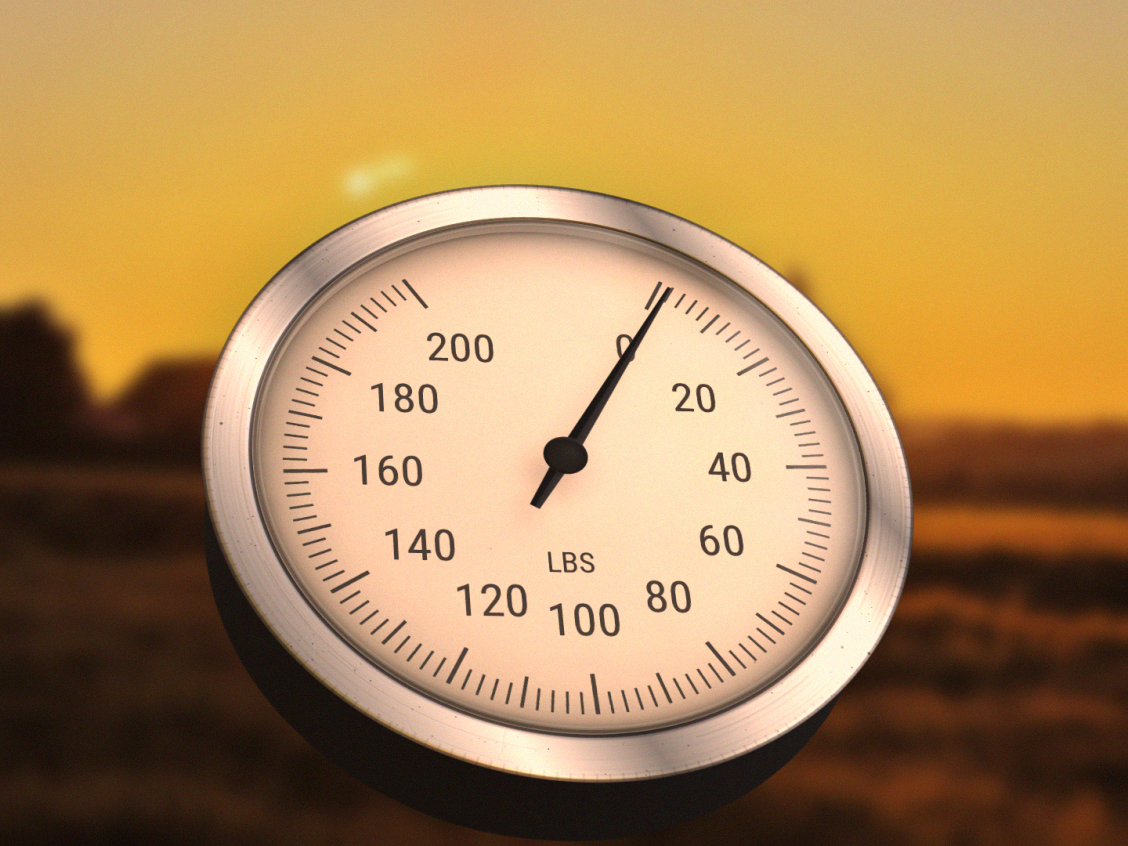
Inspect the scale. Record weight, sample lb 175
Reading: lb 2
